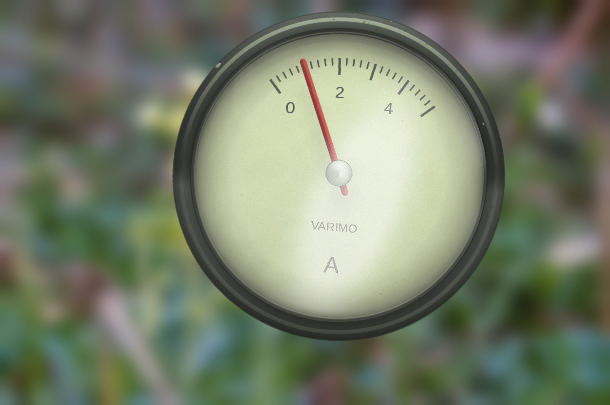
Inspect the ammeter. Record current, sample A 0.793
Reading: A 1
